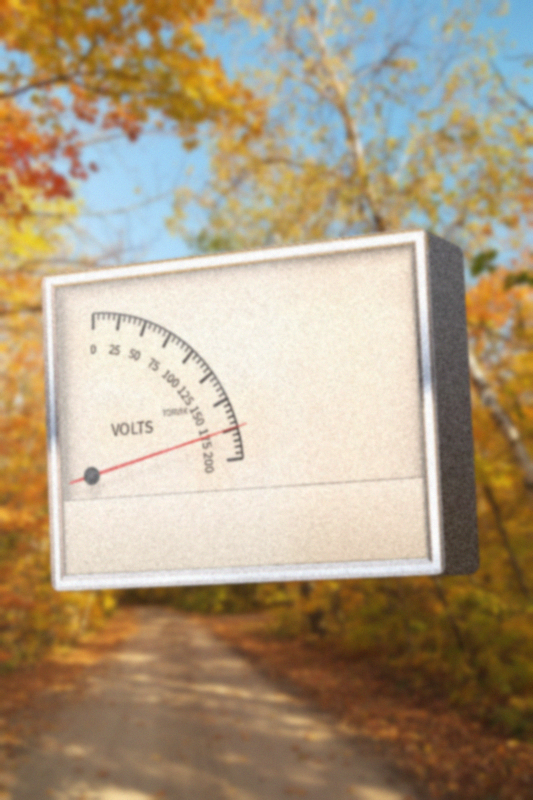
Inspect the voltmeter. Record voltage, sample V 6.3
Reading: V 175
